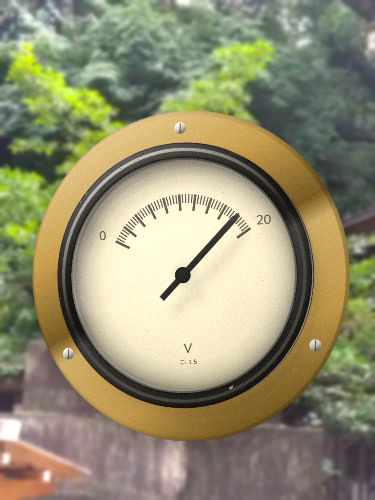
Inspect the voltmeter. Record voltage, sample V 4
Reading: V 18
